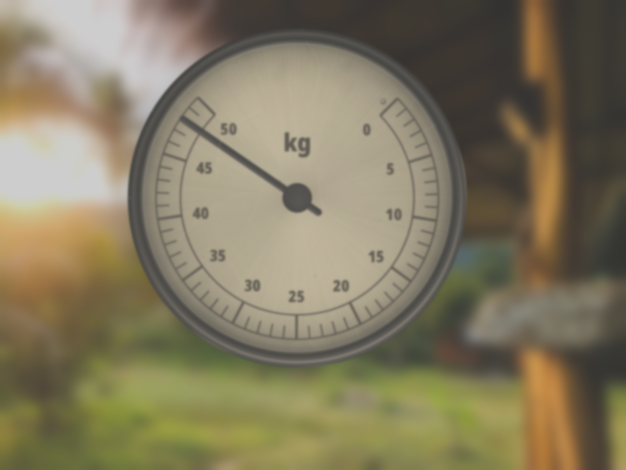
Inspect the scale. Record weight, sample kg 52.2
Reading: kg 48
